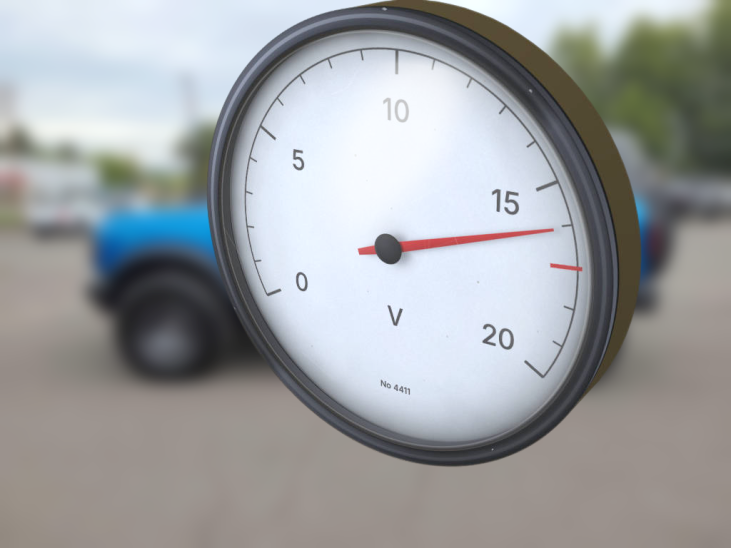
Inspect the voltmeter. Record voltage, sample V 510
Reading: V 16
